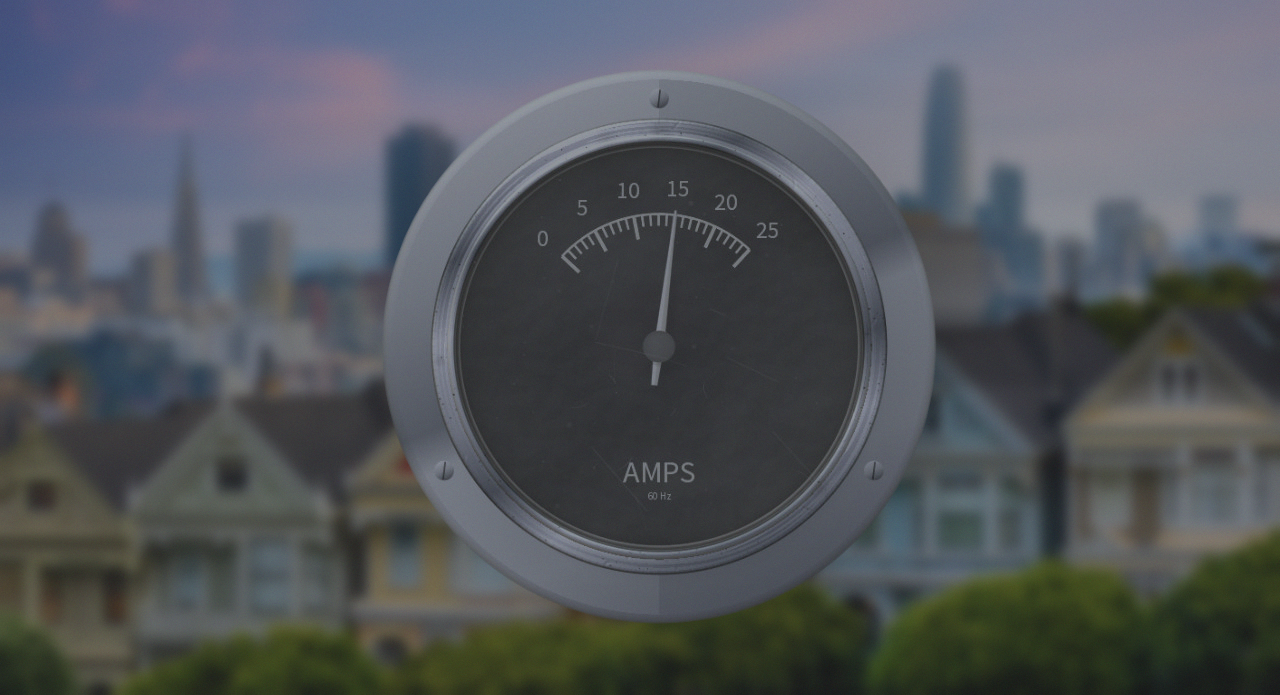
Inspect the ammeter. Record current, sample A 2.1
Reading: A 15
